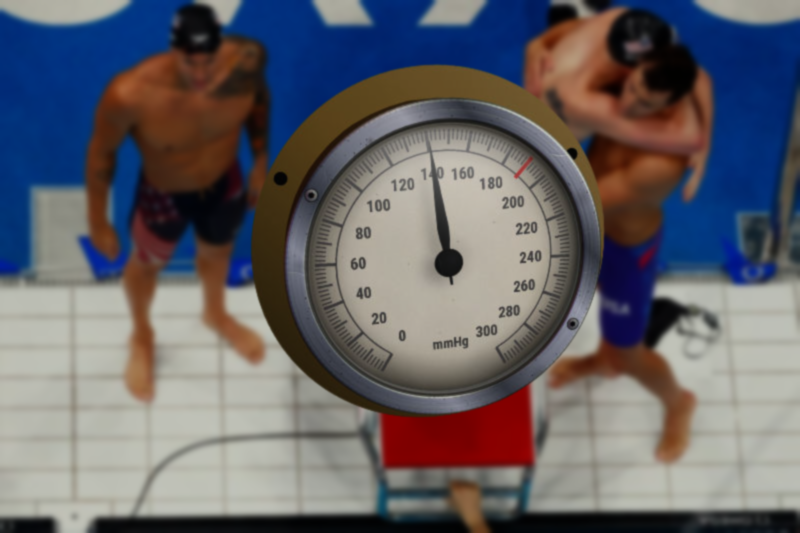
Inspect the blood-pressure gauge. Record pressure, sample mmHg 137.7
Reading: mmHg 140
